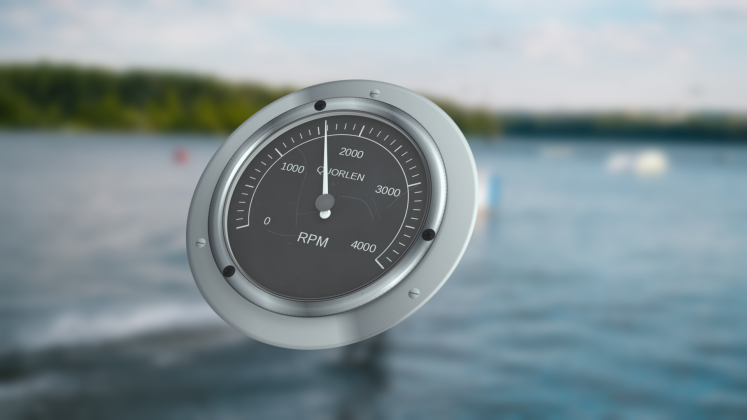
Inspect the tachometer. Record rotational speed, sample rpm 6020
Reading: rpm 1600
